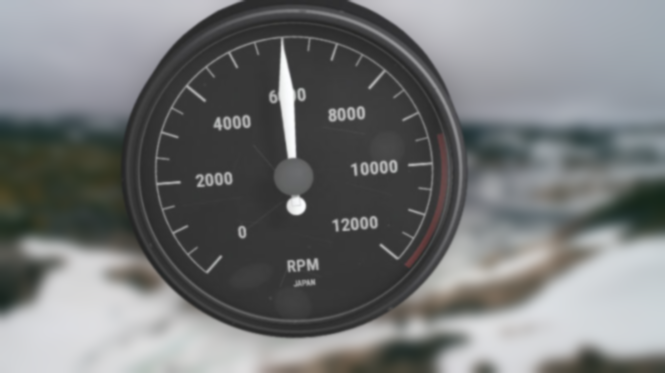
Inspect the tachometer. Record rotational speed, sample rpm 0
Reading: rpm 6000
